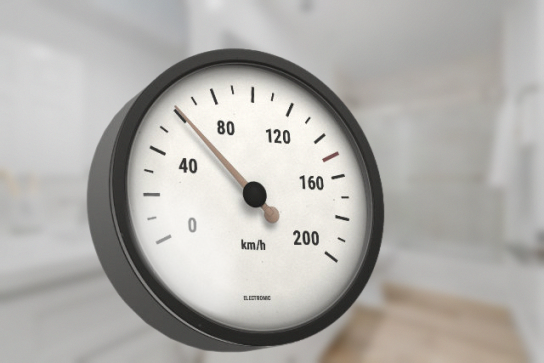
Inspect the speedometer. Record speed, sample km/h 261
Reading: km/h 60
